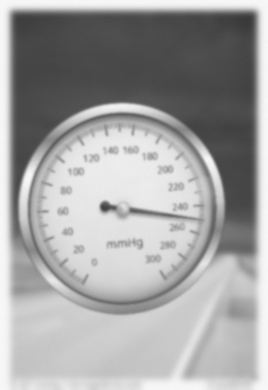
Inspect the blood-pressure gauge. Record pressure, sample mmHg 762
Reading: mmHg 250
